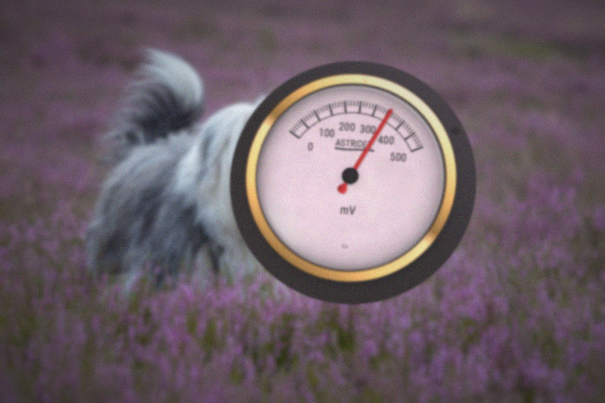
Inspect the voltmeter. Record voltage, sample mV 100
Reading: mV 350
